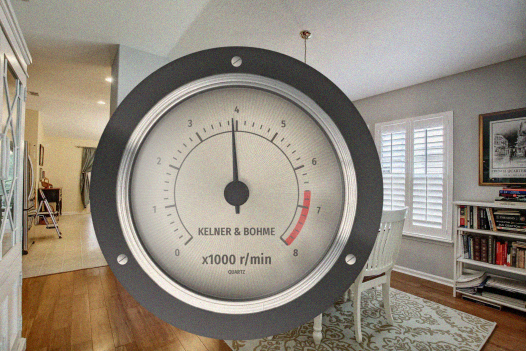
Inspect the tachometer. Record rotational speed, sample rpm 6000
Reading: rpm 3900
